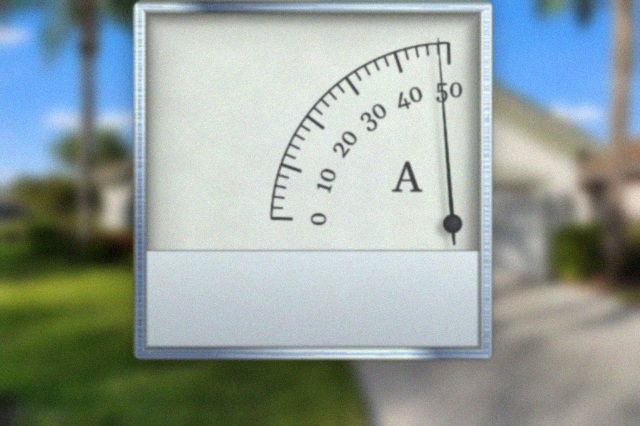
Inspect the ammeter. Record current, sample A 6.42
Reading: A 48
